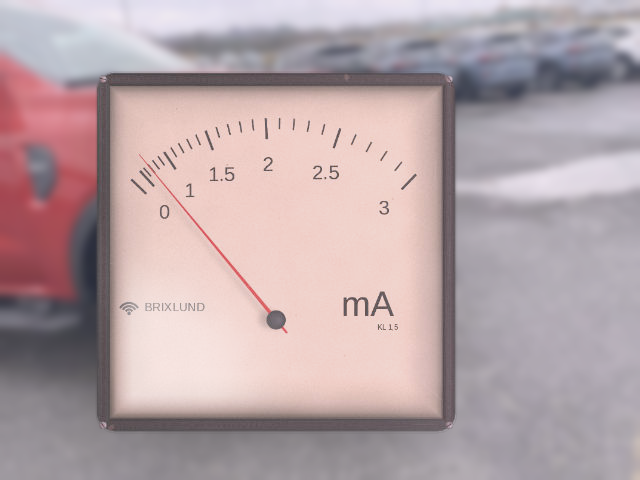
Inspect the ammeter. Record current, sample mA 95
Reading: mA 0.7
